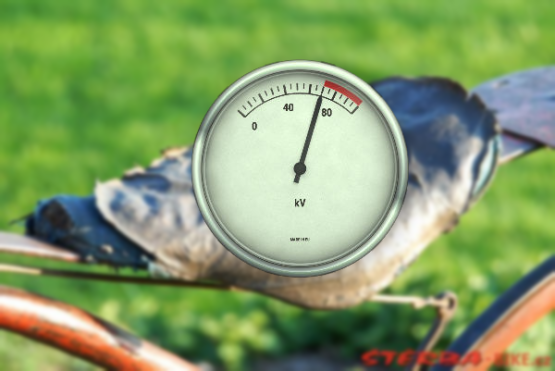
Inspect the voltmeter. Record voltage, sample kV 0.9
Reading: kV 70
